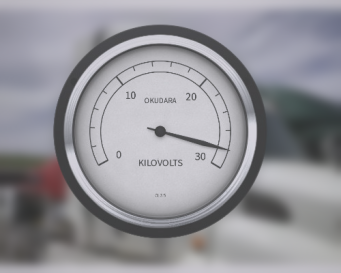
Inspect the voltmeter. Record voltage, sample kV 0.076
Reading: kV 28
